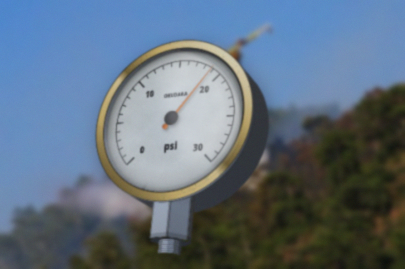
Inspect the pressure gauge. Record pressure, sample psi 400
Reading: psi 19
